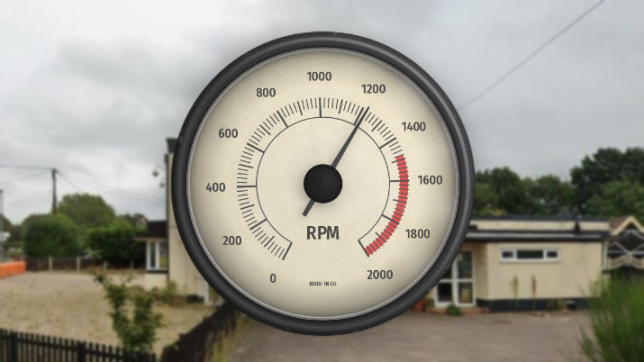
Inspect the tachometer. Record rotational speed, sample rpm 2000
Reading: rpm 1220
